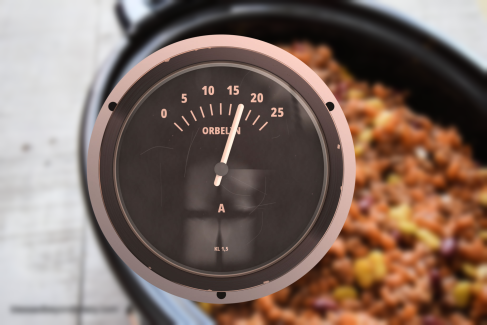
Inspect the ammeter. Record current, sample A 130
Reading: A 17.5
